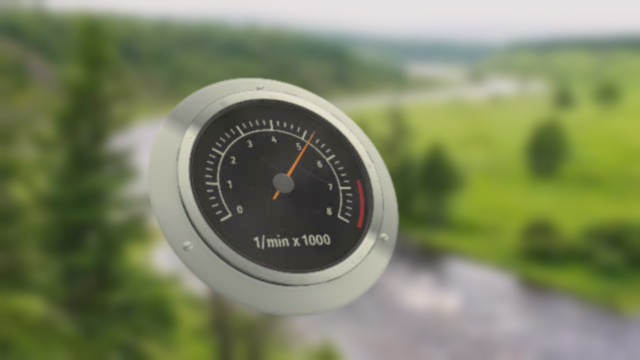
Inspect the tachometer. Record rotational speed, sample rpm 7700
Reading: rpm 5200
